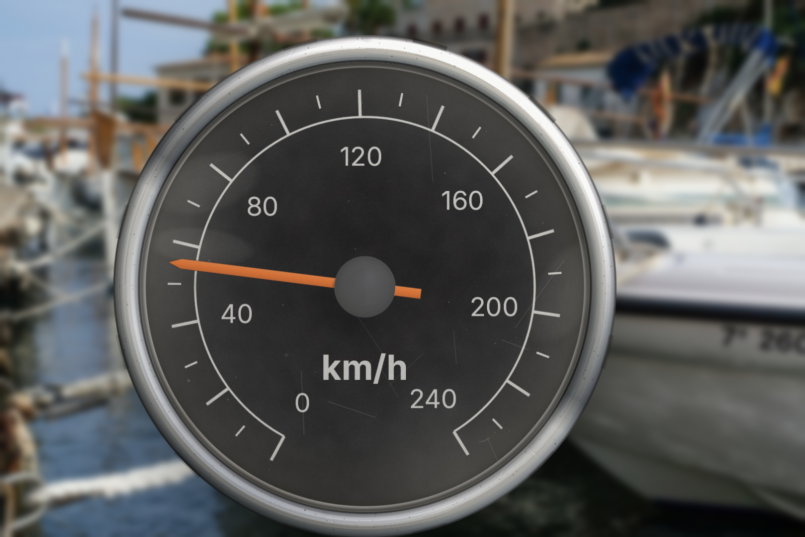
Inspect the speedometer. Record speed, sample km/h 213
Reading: km/h 55
